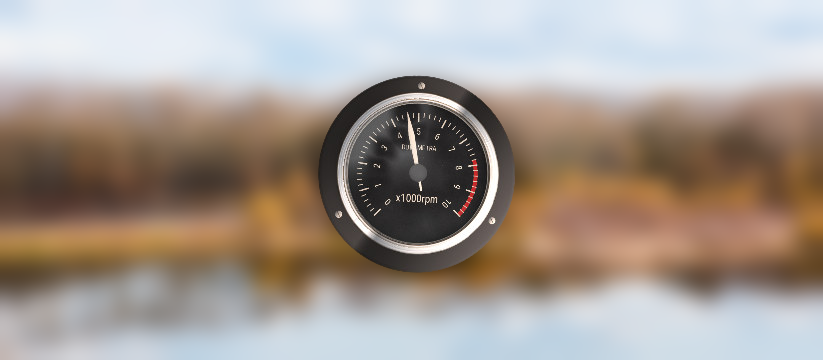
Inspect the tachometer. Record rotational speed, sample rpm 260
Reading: rpm 4600
